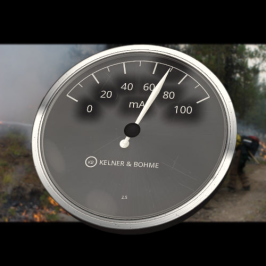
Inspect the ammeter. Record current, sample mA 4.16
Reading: mA 70
